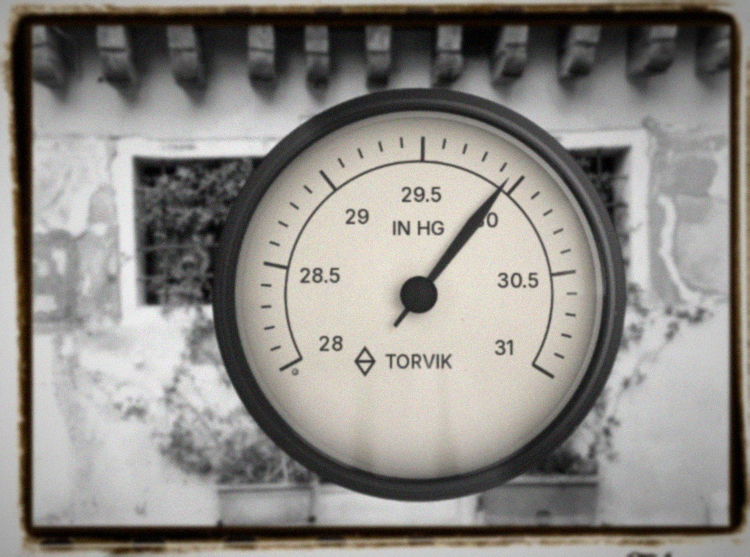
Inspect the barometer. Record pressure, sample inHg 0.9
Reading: inHg 29.95
